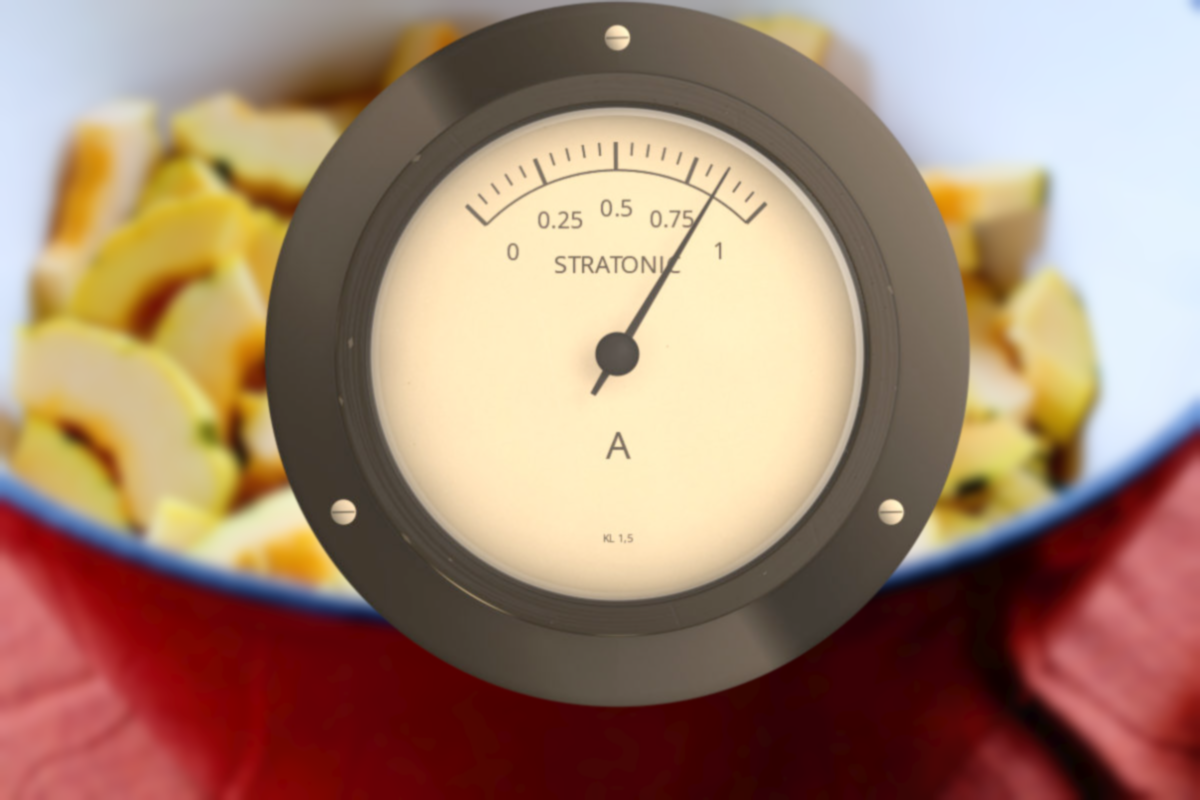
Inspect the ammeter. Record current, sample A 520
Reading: A 0.85
